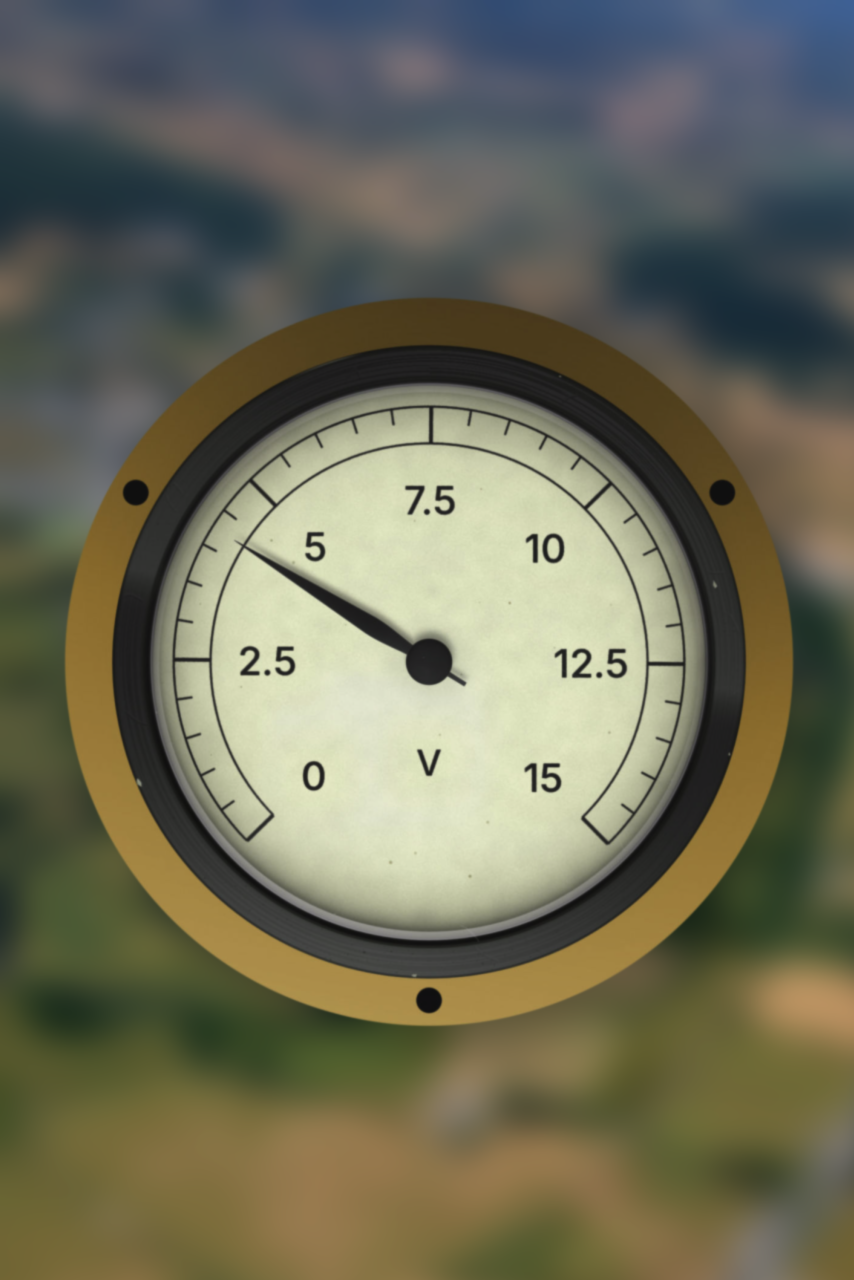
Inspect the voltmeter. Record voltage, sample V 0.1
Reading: V 4.25
